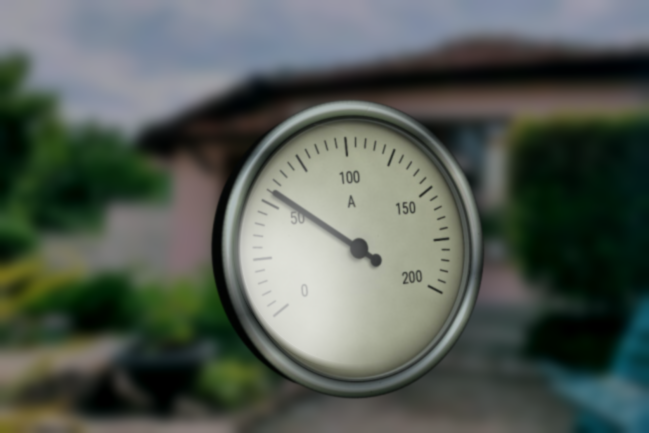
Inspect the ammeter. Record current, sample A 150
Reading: A 55
